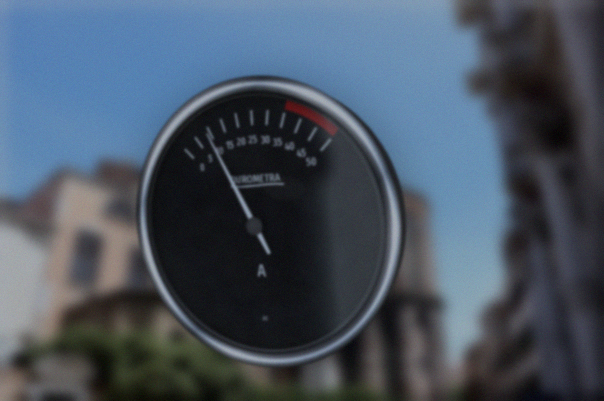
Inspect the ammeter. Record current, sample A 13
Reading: A 10
